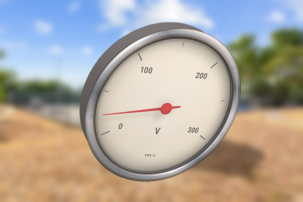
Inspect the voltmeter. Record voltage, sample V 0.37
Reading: V 25
